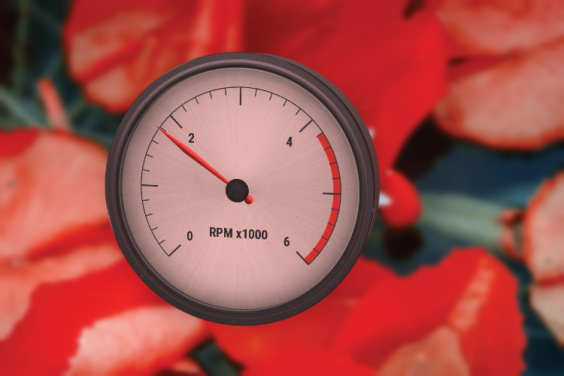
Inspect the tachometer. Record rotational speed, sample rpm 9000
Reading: rpm 1800
